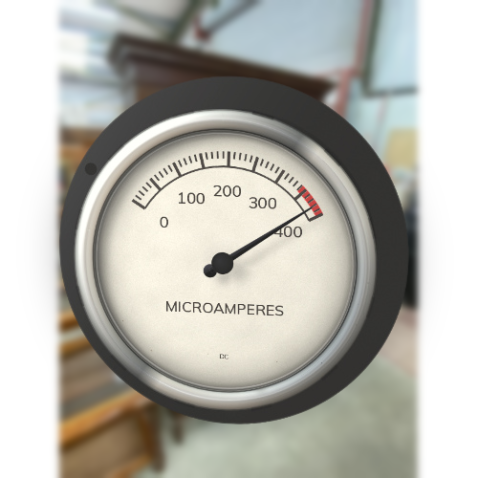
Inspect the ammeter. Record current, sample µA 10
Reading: µA 380
